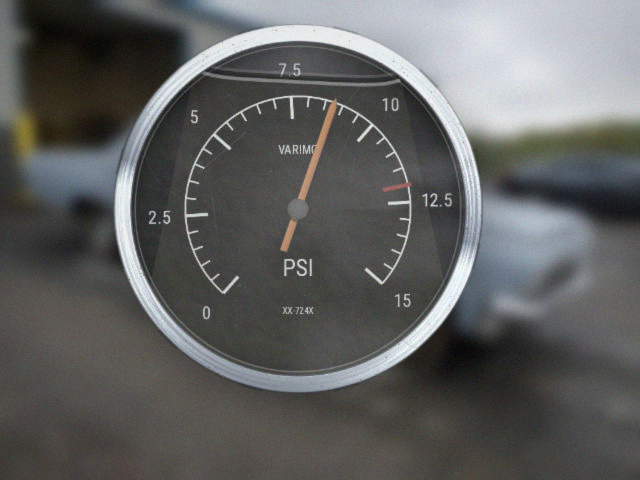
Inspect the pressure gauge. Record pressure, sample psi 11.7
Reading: psi 8.75
